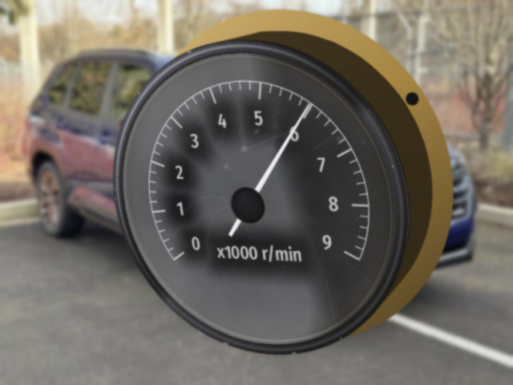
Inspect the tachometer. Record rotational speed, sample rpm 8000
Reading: rpm 6000
